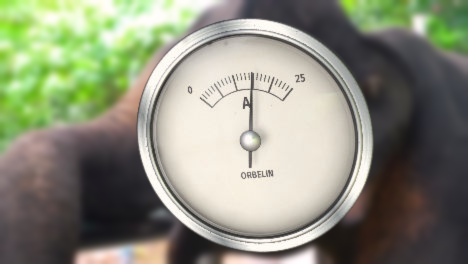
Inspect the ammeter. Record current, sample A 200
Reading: A 15
